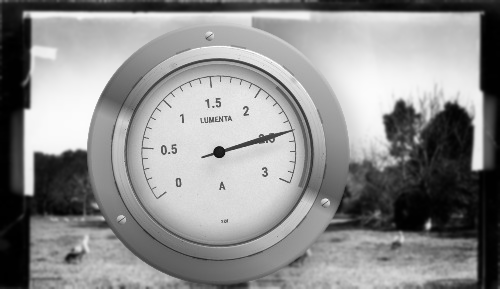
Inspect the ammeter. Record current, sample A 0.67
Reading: A 2.5
